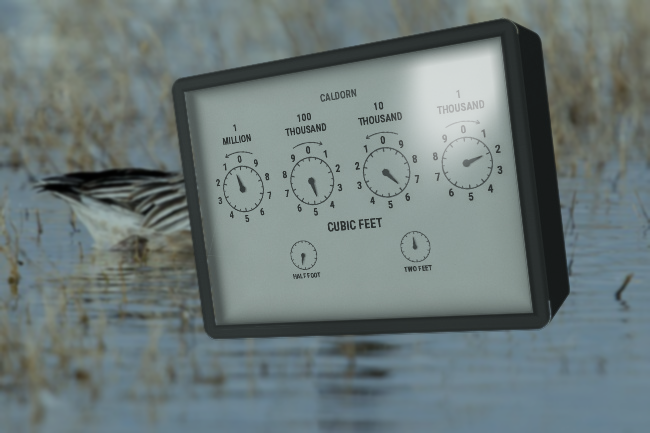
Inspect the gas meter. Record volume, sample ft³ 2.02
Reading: ft³ 46200
